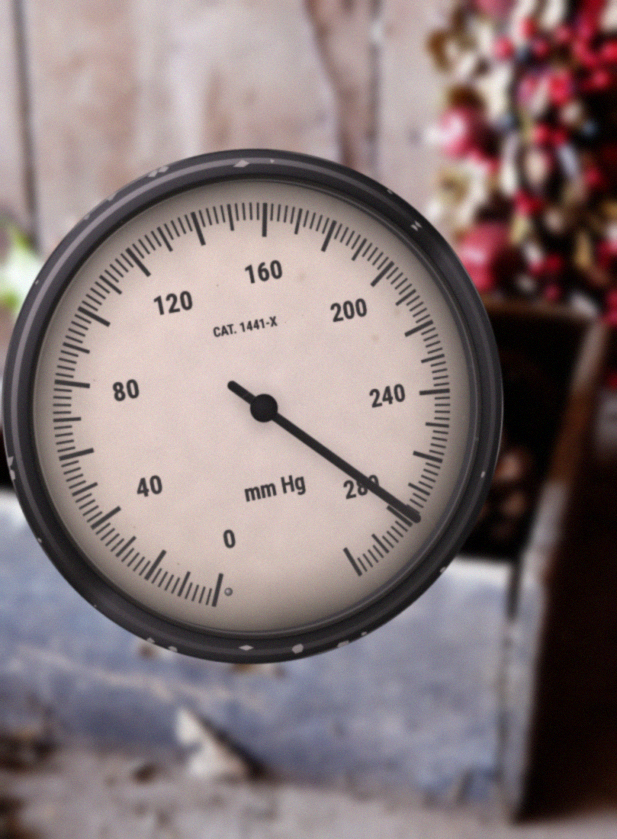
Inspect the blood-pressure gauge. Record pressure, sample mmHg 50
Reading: mmHg 278
